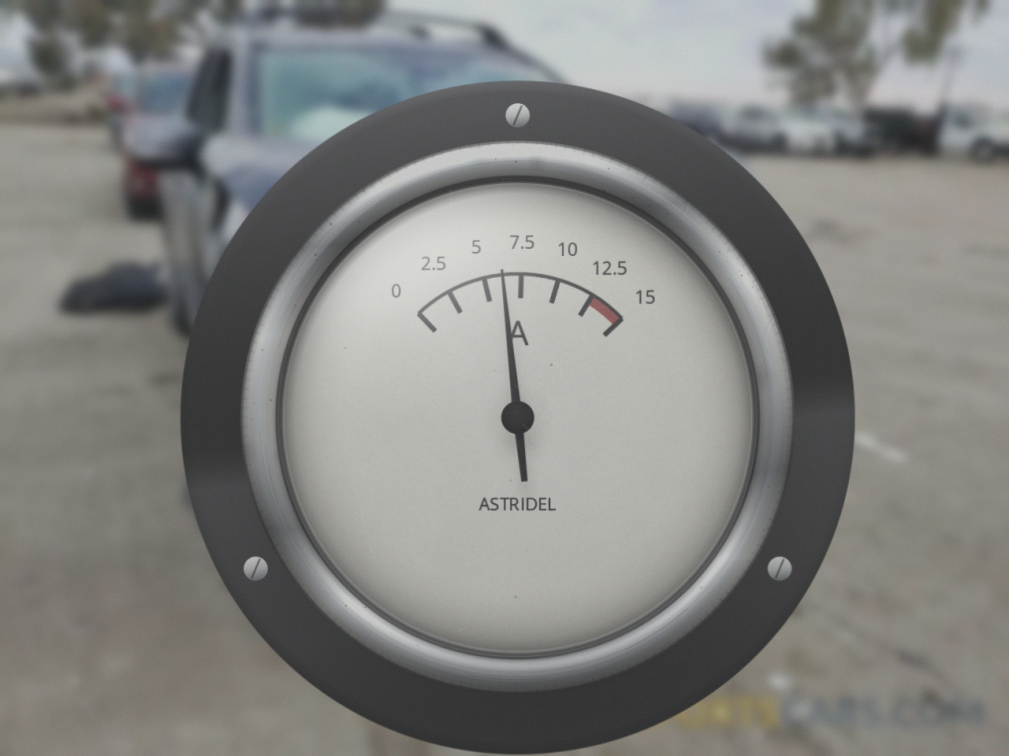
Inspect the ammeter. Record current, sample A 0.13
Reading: A 6.25
